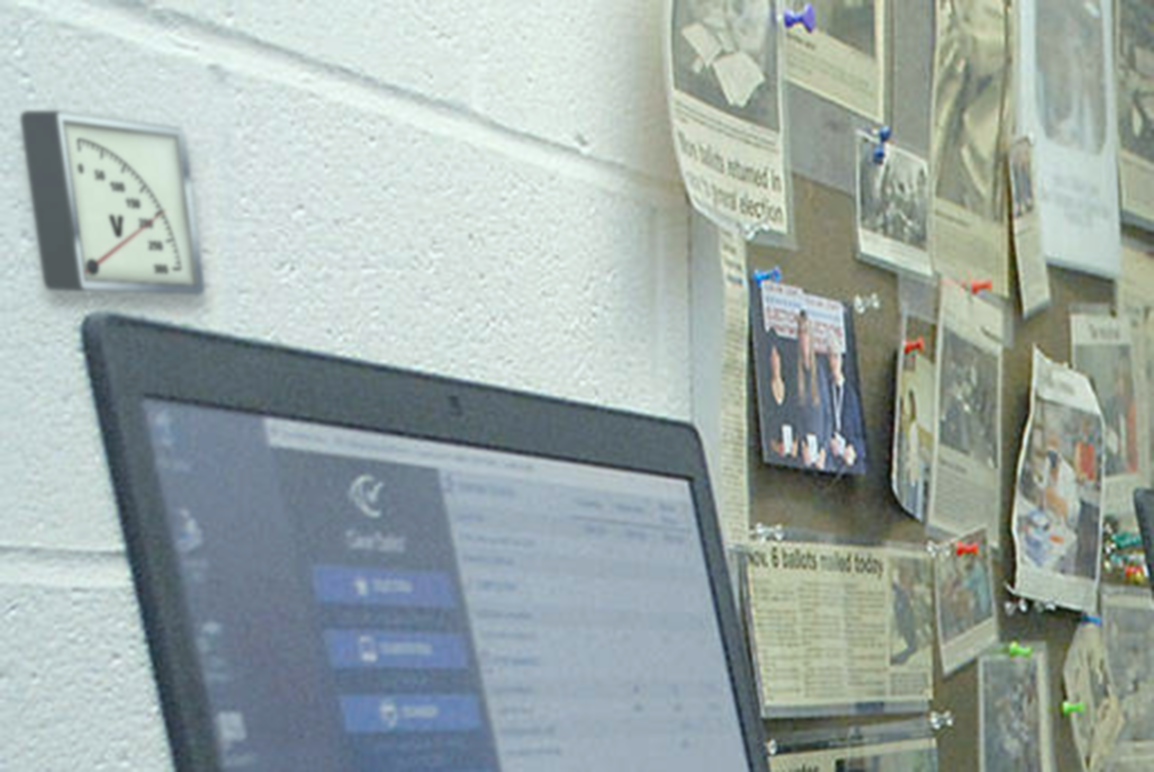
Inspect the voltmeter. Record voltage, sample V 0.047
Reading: V 200
